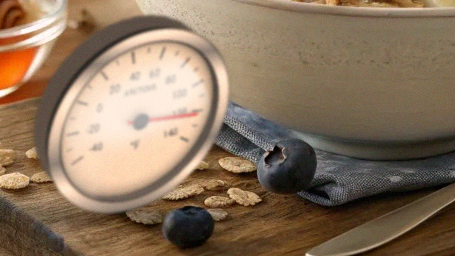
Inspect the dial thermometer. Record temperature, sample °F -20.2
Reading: °F 120
